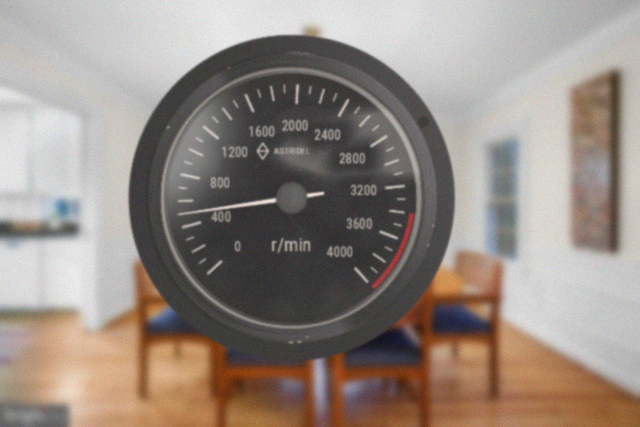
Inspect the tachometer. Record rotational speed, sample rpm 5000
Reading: rpm 500
